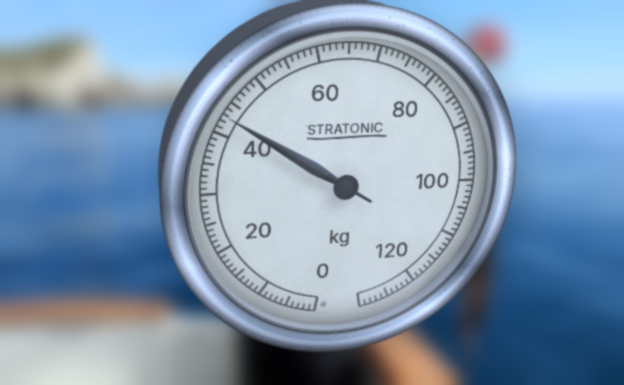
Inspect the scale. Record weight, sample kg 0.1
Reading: kg 43
